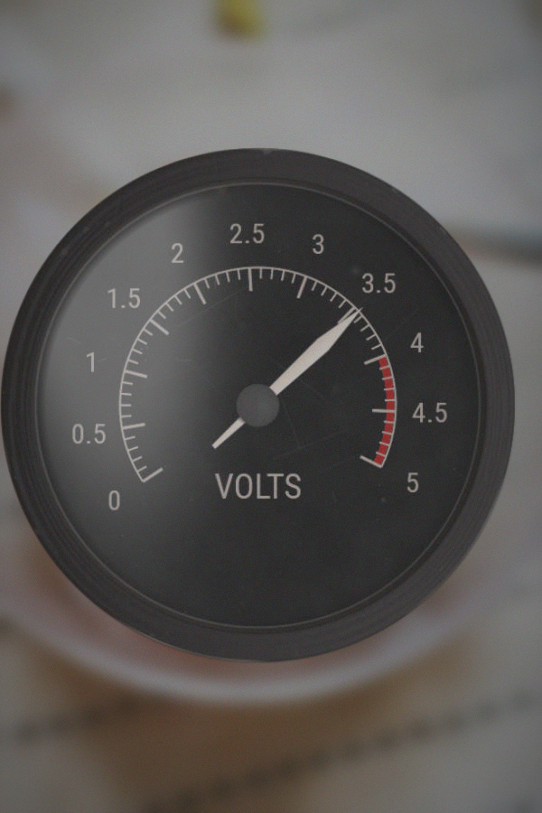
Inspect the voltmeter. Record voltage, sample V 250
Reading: V 3.55
